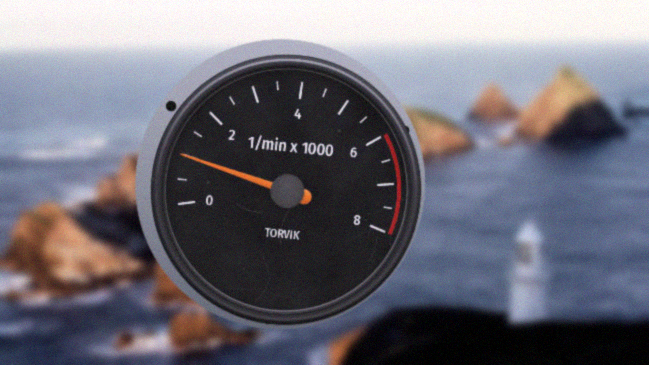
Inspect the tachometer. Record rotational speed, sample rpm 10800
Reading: rpm 1000
